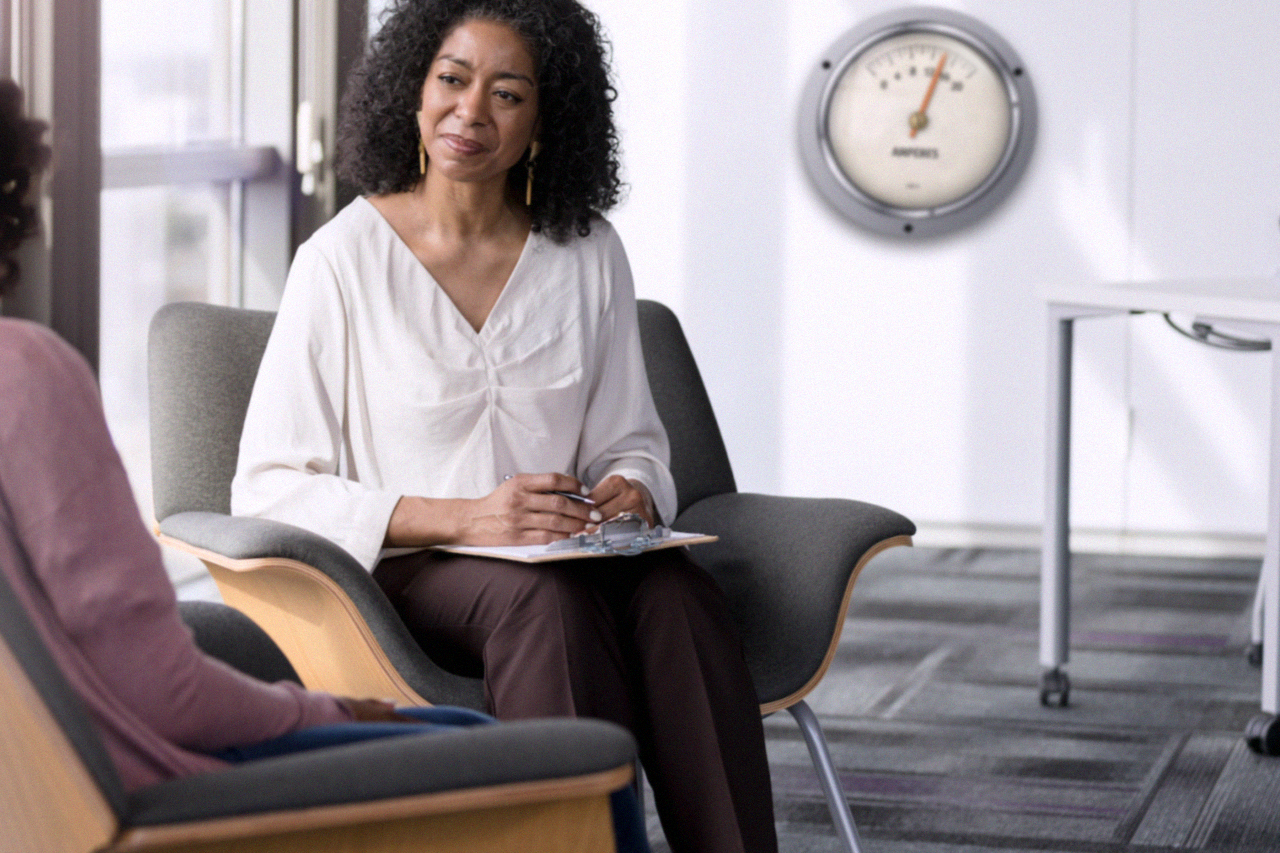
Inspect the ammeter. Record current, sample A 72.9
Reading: A 14
